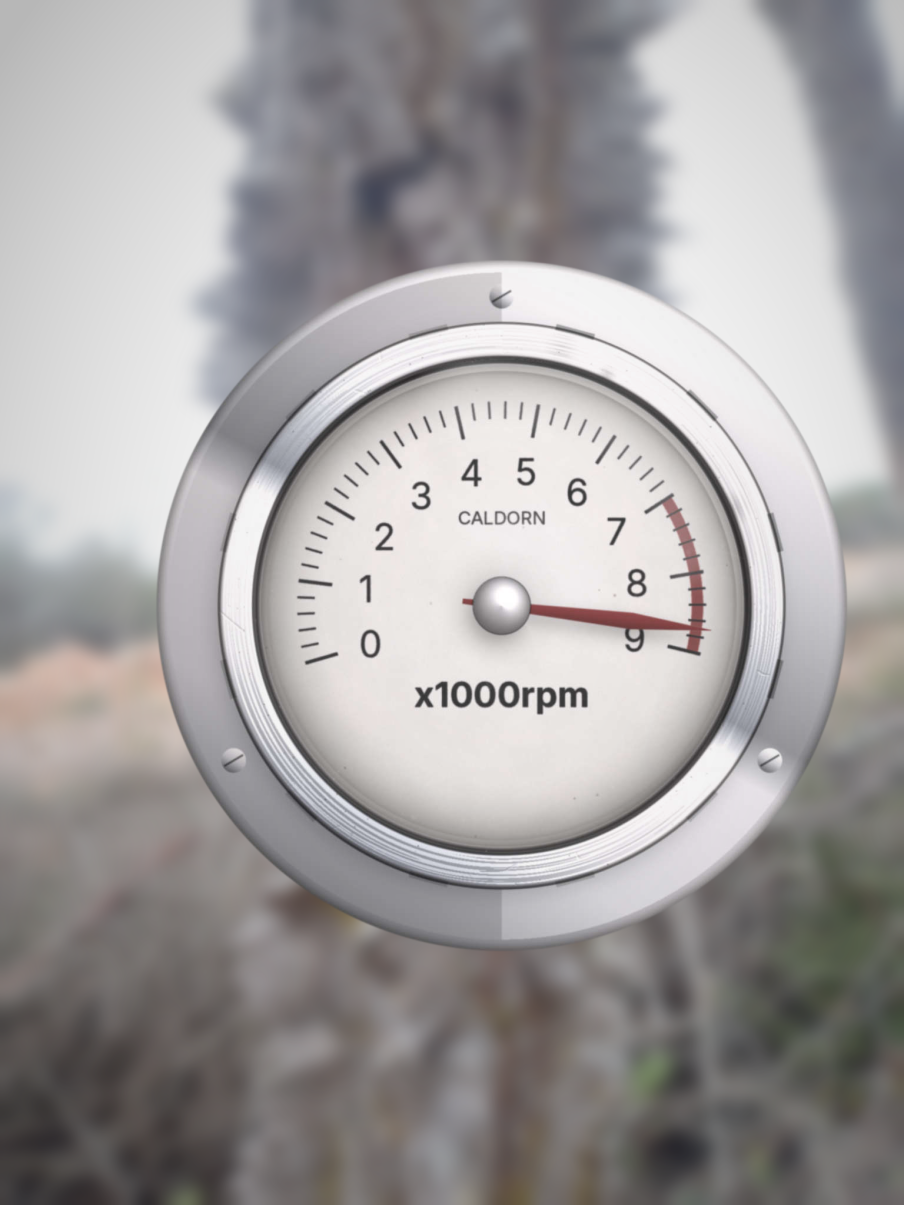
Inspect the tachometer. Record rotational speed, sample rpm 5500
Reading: rpm 8700
